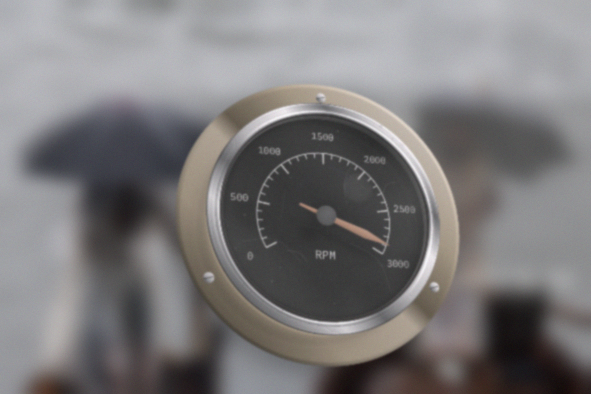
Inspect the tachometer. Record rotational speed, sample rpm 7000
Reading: rpm 2900
